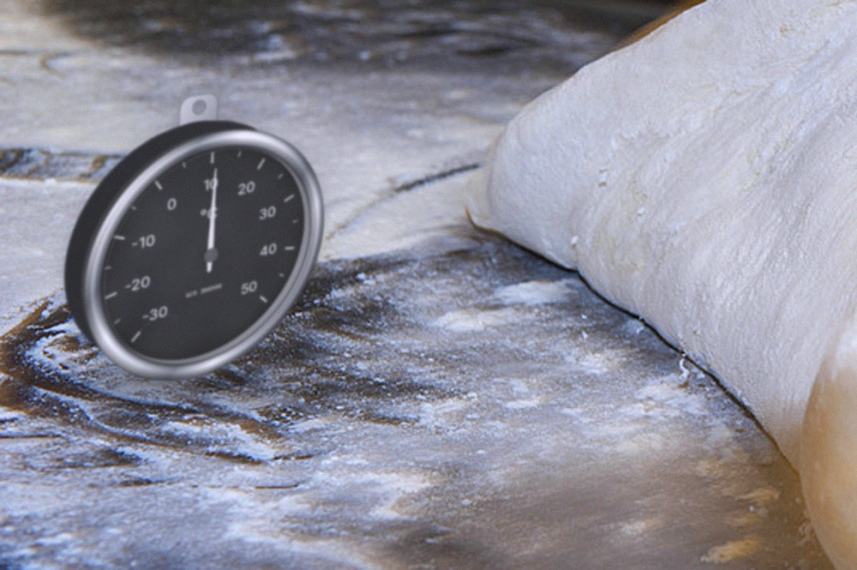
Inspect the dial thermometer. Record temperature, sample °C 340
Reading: °C 10
